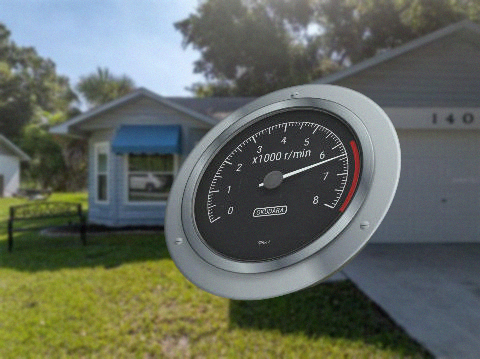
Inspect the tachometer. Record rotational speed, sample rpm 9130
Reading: rpm 6500
